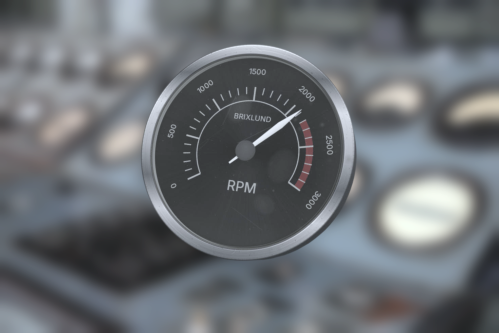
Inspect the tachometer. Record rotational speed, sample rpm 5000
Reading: rpm 2100
